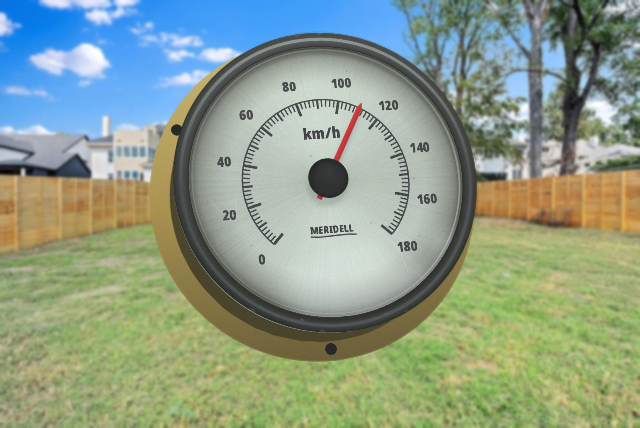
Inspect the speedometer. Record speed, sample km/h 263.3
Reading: km/h 110
